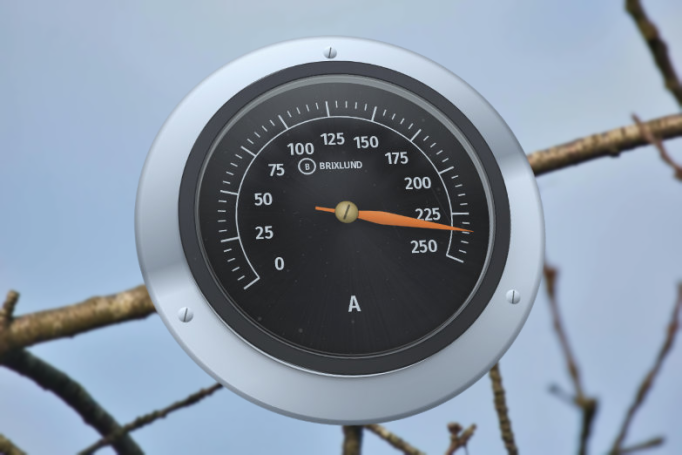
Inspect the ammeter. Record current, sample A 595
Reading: A 235
